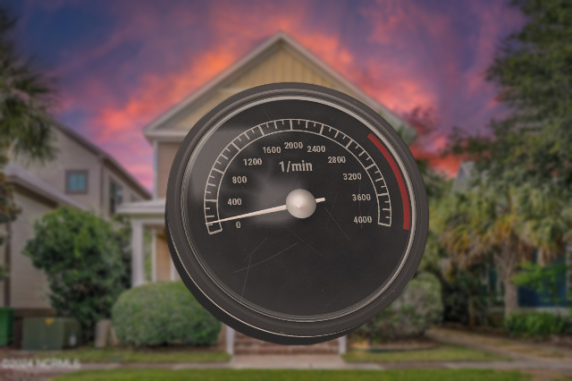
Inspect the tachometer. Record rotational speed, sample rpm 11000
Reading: rpm 100
